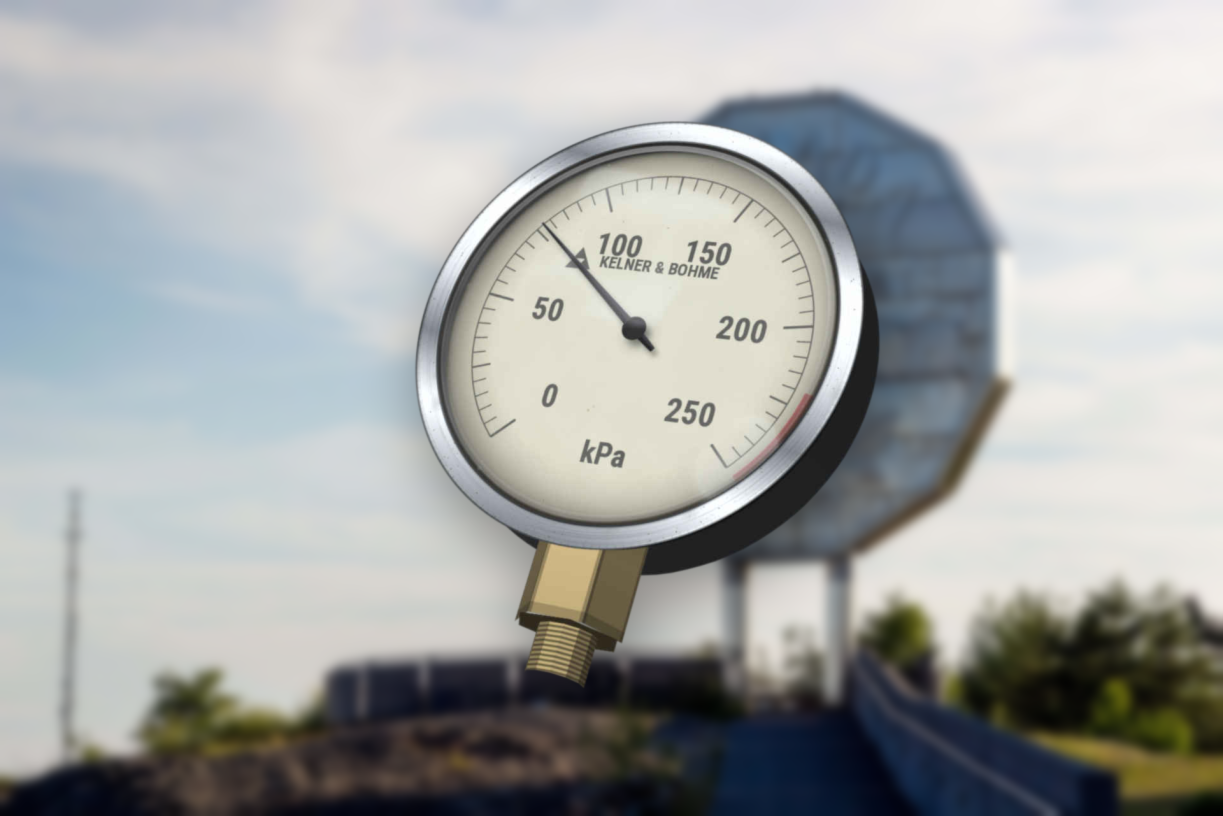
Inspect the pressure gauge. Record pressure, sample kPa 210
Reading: kPa 77.5
